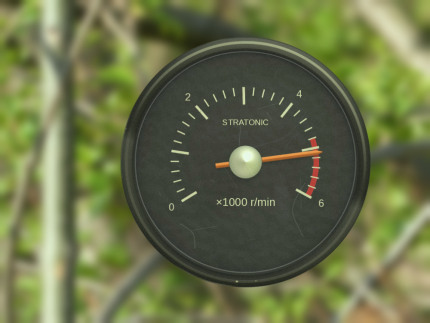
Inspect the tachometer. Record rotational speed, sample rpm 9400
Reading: rpm 5100
